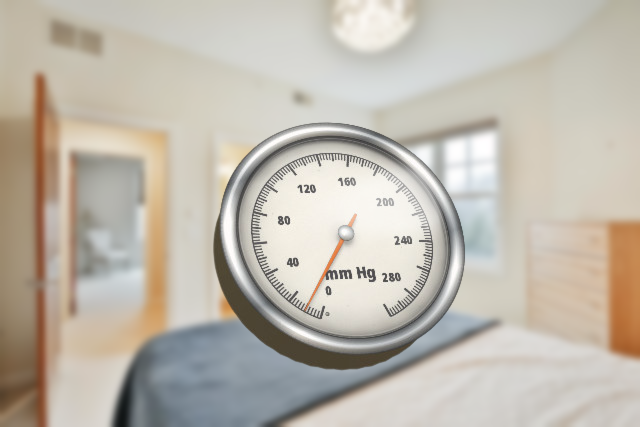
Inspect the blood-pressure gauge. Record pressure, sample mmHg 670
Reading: mmHg 10
